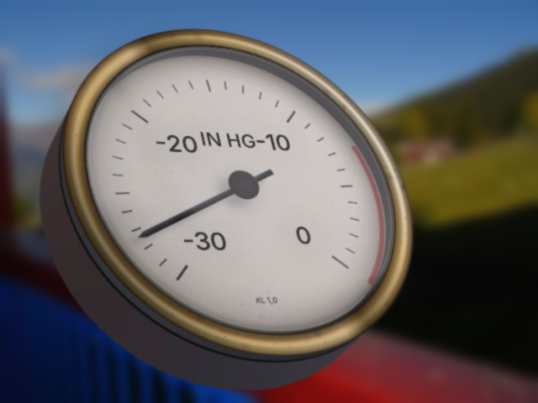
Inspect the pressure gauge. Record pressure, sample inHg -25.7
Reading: inHg -27.5
